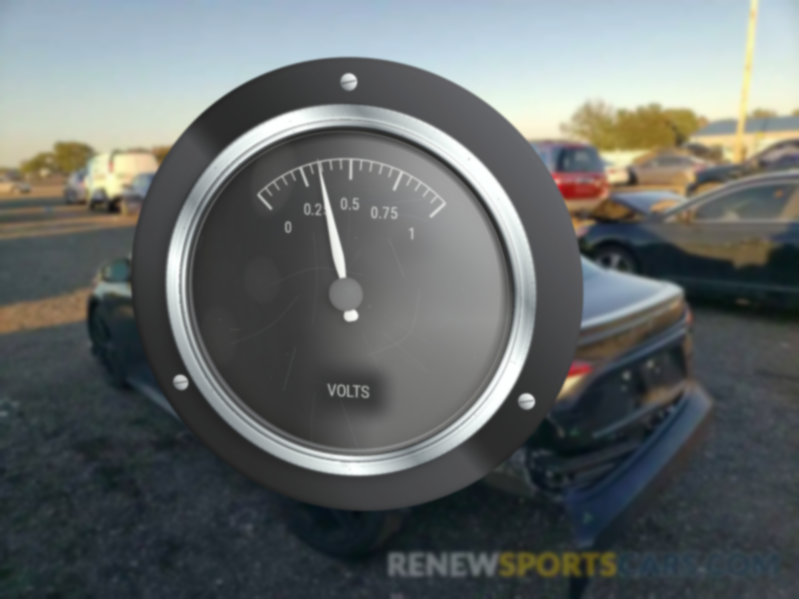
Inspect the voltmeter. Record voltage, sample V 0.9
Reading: V 0.35
